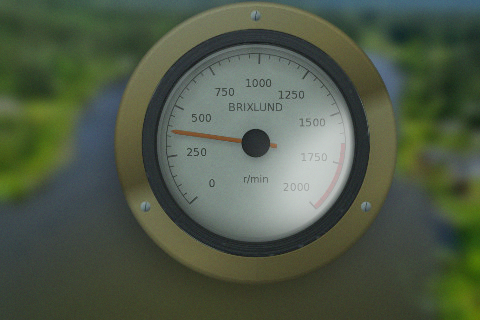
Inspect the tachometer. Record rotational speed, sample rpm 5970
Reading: rpm 375
